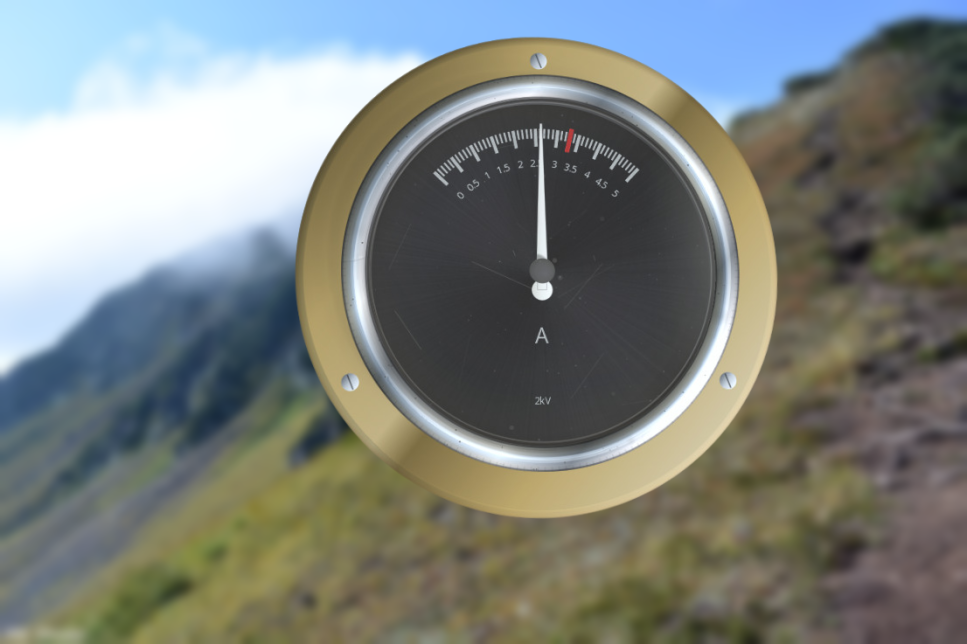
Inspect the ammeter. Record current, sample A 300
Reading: A 2.6
